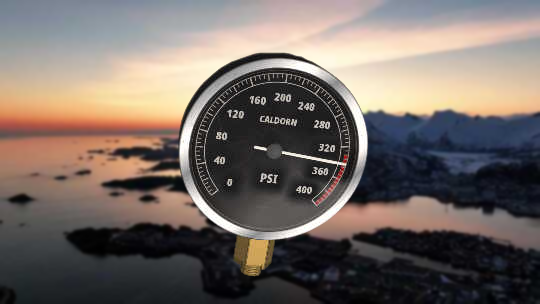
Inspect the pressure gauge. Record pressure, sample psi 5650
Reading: psi 340
